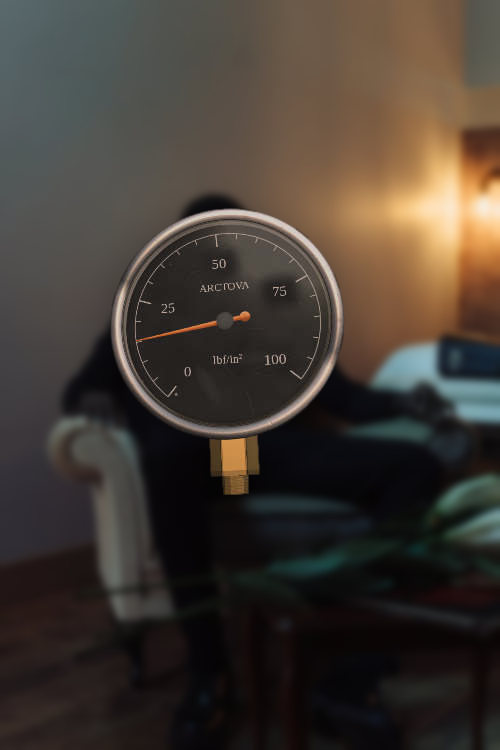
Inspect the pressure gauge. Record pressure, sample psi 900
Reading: psi 15
